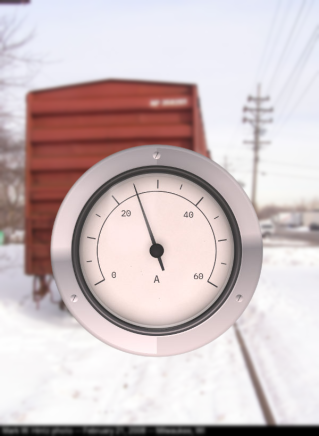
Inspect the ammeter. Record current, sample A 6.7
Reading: A 25
